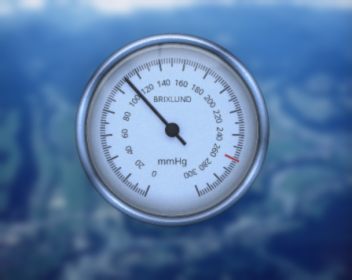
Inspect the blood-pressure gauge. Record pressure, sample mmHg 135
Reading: mmHg 110
